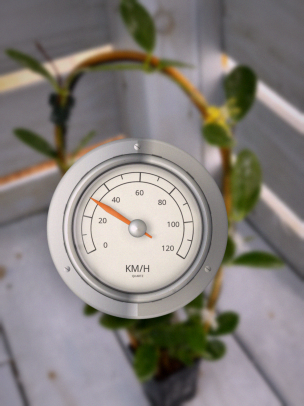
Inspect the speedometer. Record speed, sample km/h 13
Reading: km/h 30
